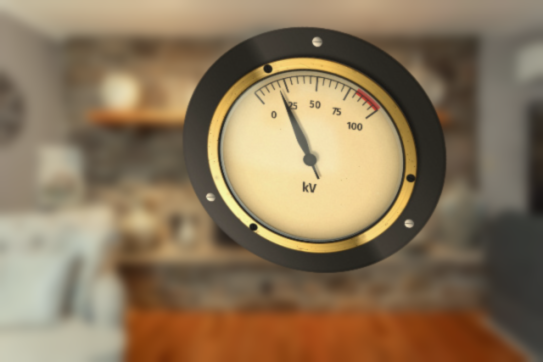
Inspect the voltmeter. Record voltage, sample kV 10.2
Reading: kV 20
